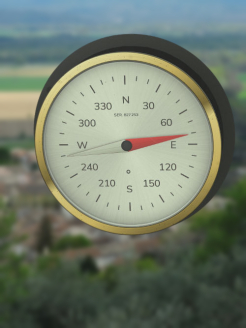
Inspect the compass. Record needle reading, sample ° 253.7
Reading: ° 80
